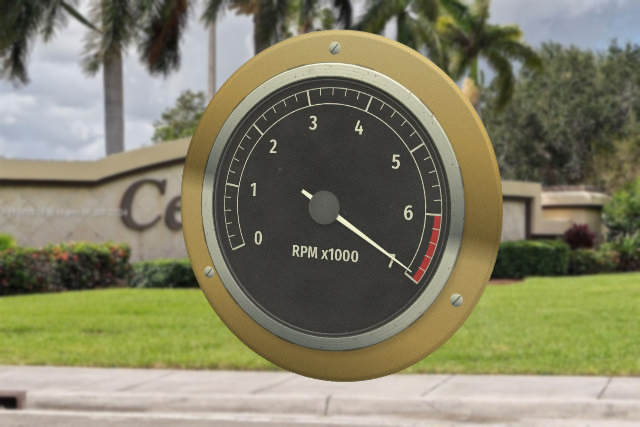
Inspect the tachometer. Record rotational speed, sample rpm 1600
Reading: rpm 6900
